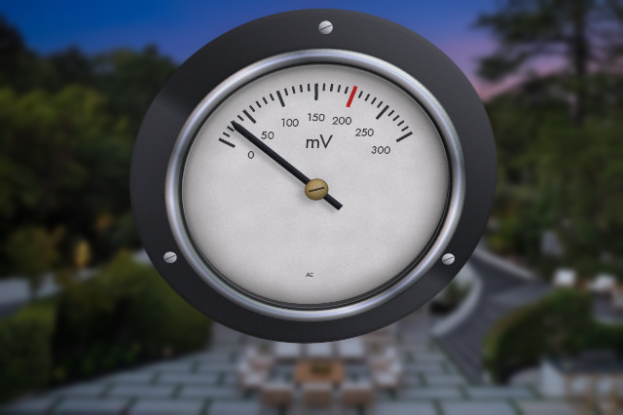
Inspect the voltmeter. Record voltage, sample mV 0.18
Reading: mV 30
